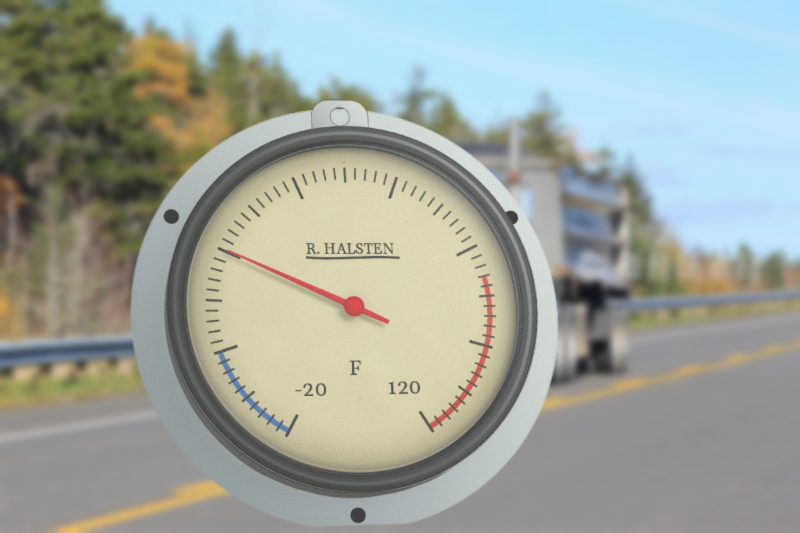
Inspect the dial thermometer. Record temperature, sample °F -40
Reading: °F 20
